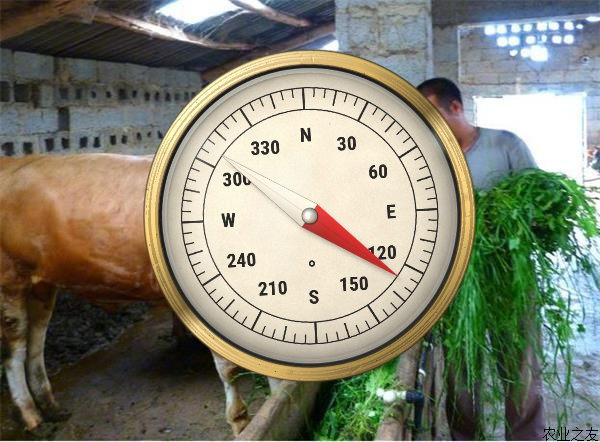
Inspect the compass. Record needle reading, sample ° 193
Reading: ° 127.5
